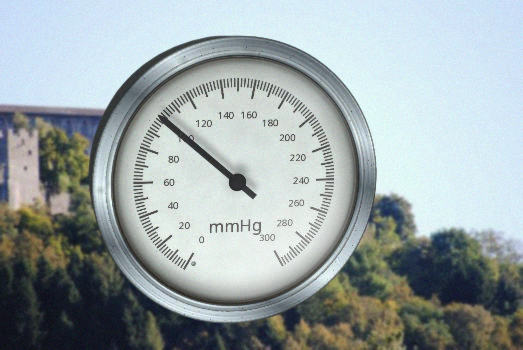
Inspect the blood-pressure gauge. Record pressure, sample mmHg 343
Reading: mmHg 100
